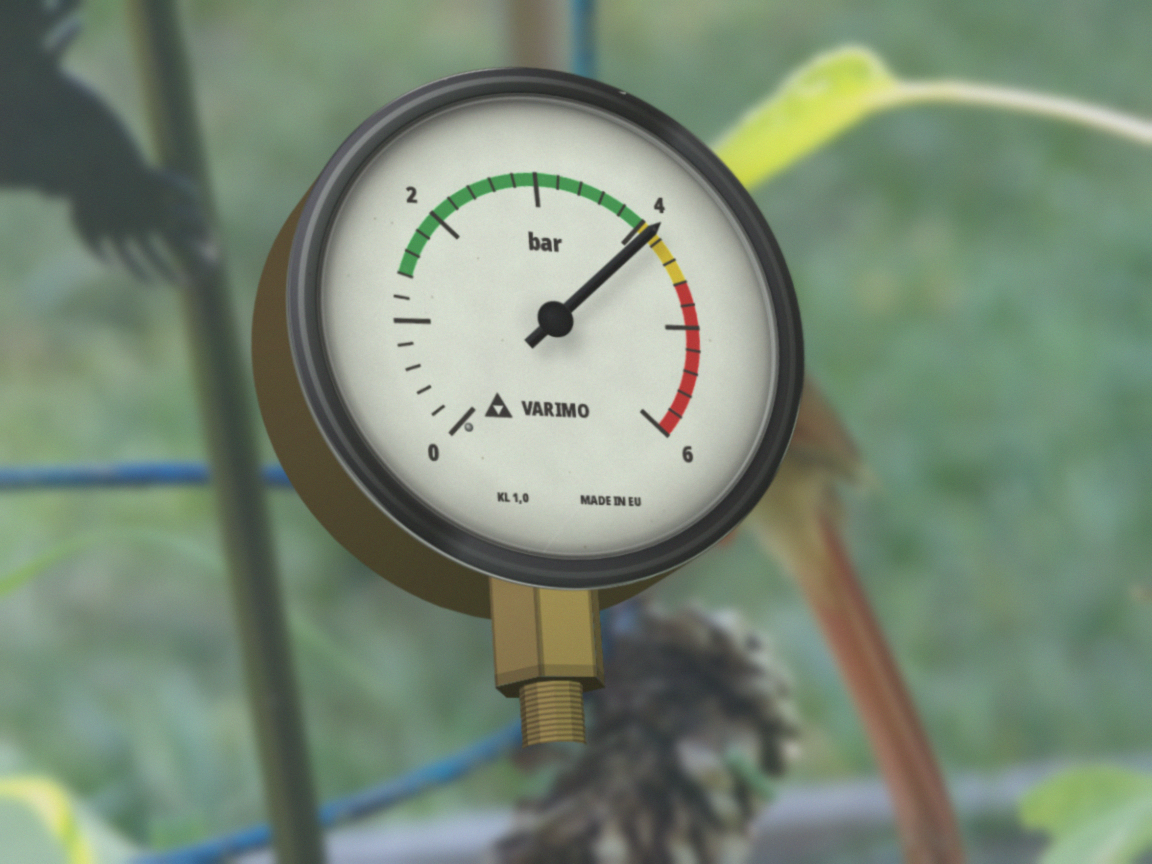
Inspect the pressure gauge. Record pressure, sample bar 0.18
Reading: bar 4.1
